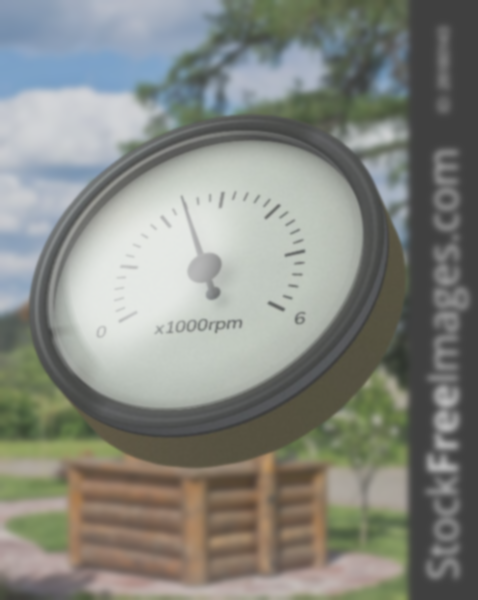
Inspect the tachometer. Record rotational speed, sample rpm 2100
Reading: rpm 2400
